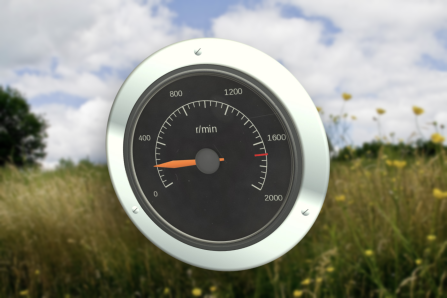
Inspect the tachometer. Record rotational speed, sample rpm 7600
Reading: rpm 200
